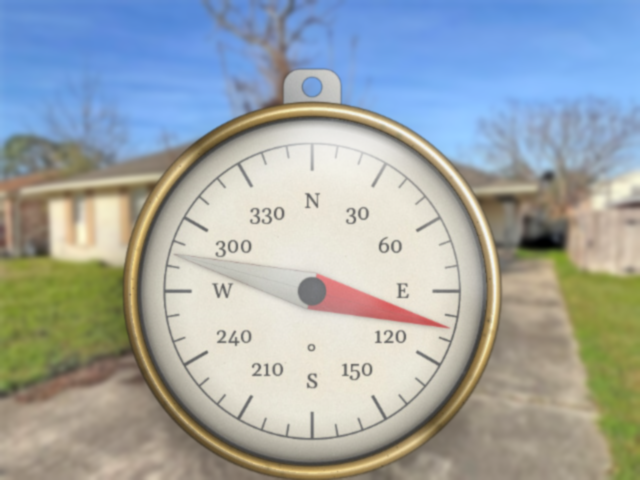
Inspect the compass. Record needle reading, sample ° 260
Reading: ° 105
